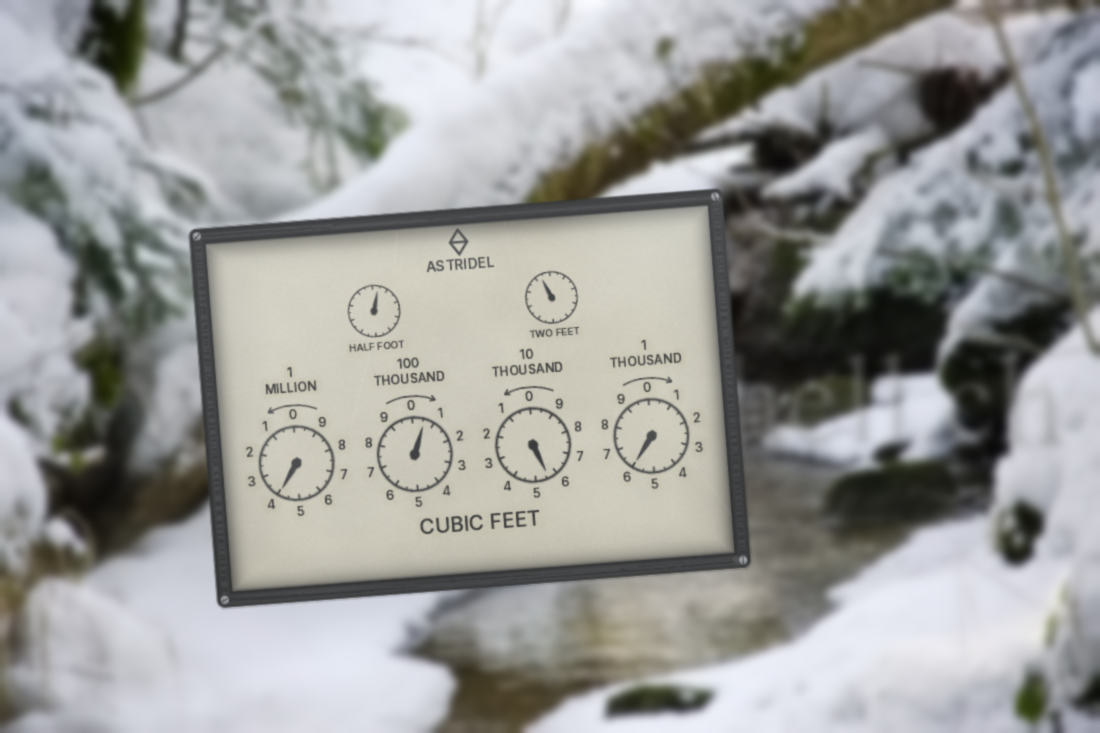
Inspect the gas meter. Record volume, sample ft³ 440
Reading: ft³ 405600
